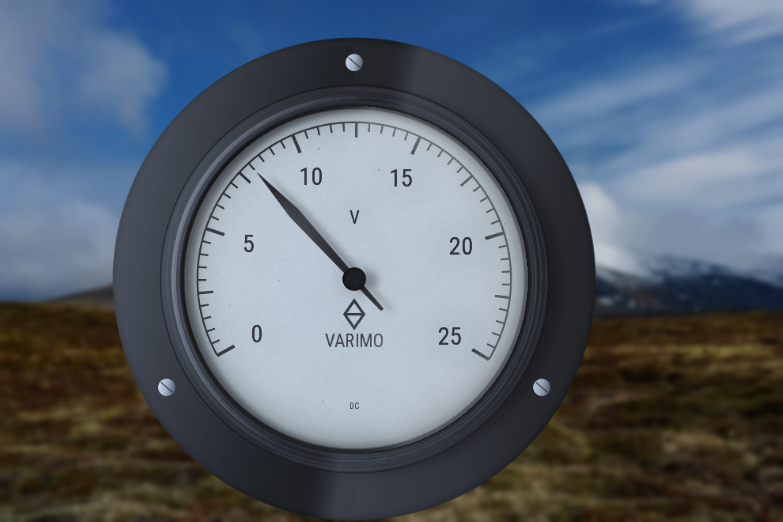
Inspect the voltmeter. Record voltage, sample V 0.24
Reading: V 8
